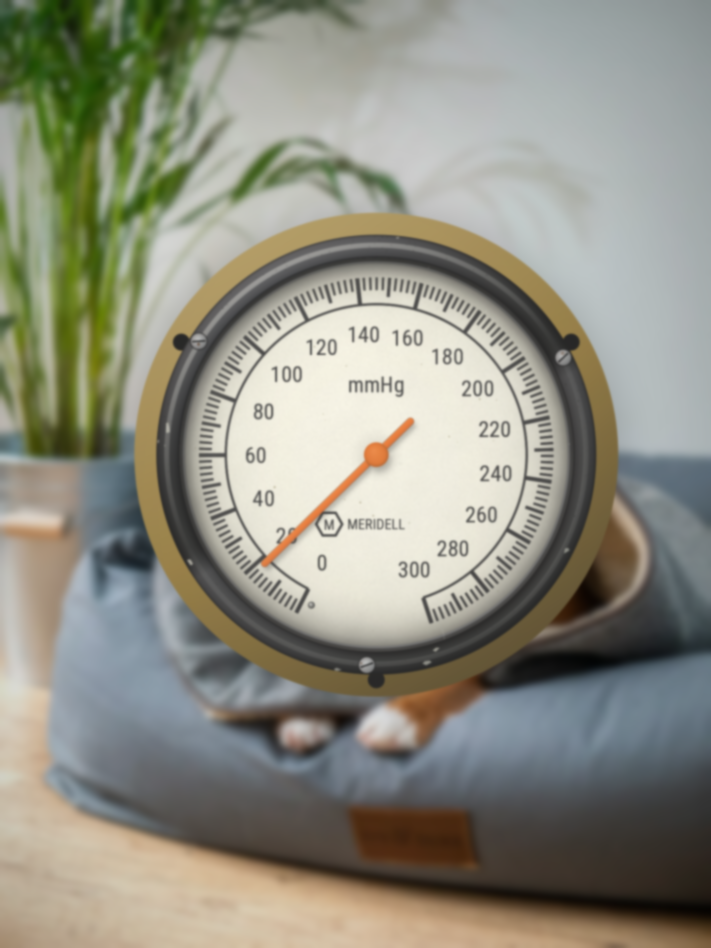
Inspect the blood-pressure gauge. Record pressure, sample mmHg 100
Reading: mmHg 18
